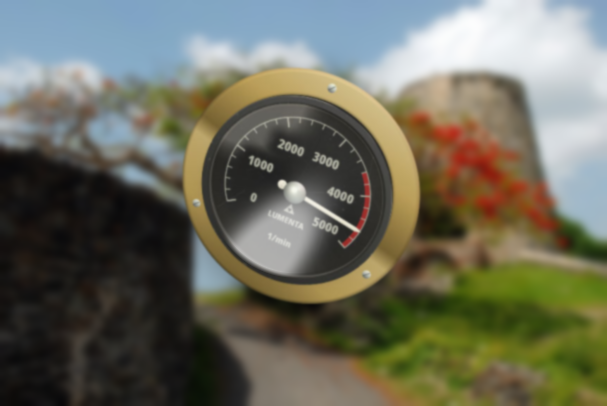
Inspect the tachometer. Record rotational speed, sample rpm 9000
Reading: rpm 4600
